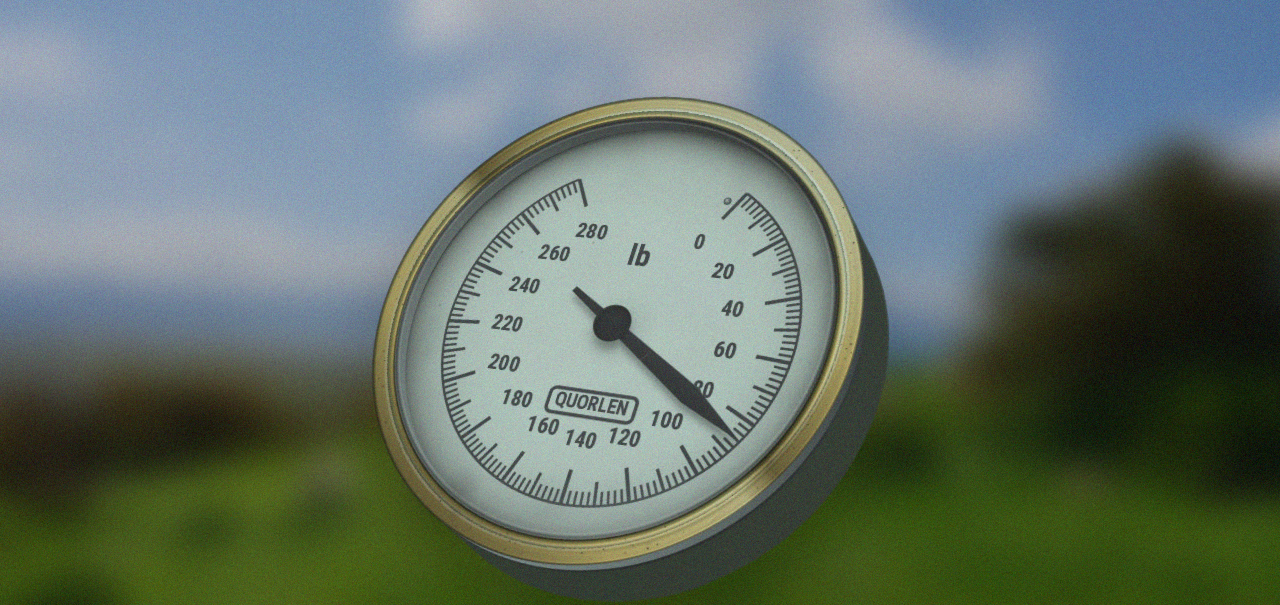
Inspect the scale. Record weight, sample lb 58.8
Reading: lb 86
